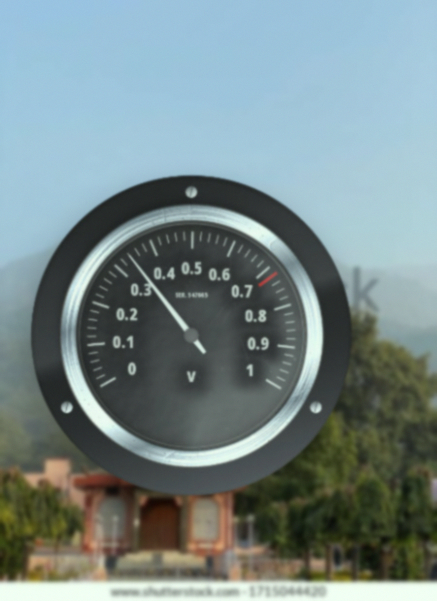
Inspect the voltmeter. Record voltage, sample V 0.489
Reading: V 0.34
